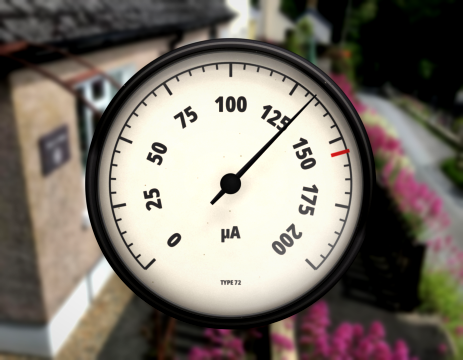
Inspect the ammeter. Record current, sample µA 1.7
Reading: µA 132.5
